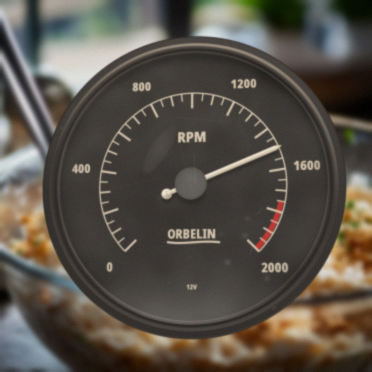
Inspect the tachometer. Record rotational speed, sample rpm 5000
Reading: rpm 1500
